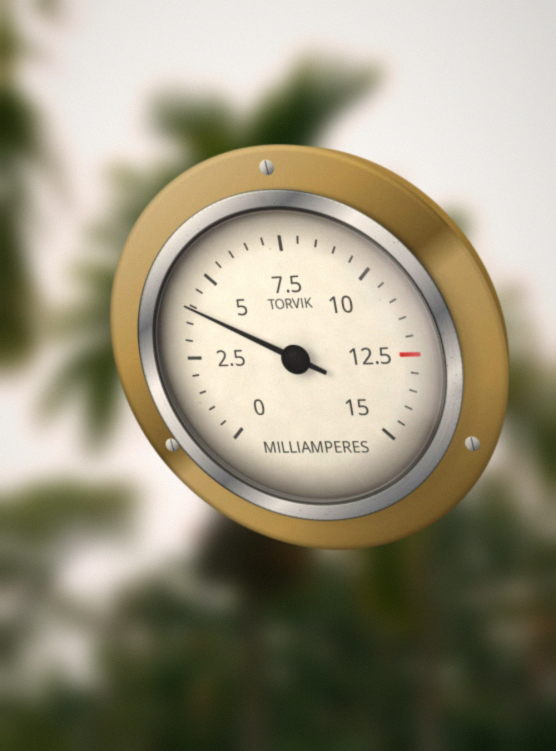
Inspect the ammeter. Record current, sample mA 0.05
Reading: mA 4
